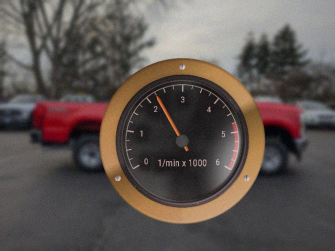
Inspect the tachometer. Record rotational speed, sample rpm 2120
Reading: rpm 2250
